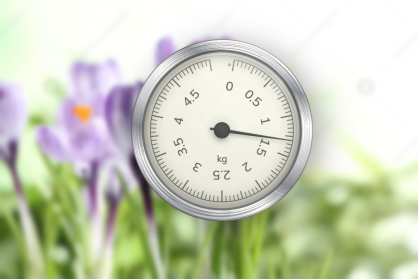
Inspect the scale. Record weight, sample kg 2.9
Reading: kg 1.3
